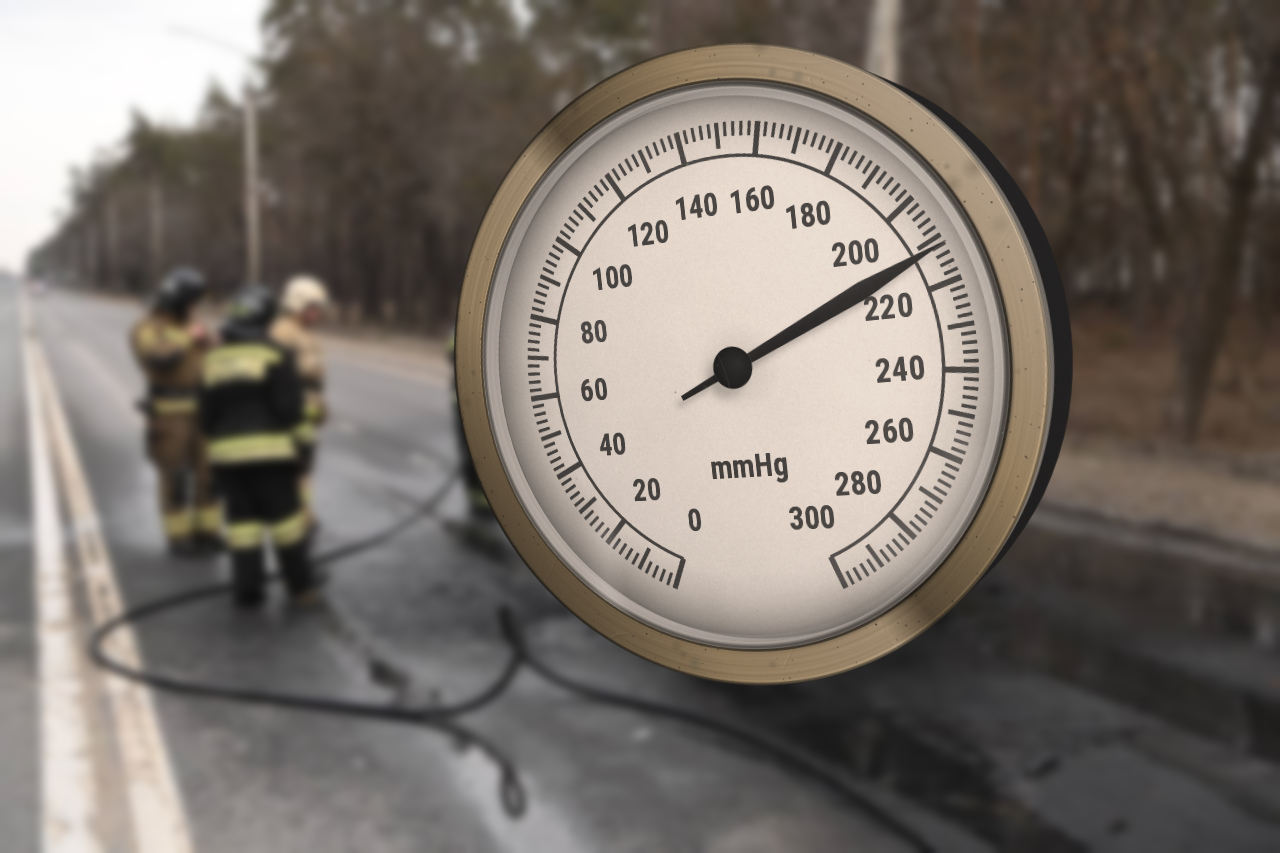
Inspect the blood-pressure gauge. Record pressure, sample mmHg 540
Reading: mmHg 212
